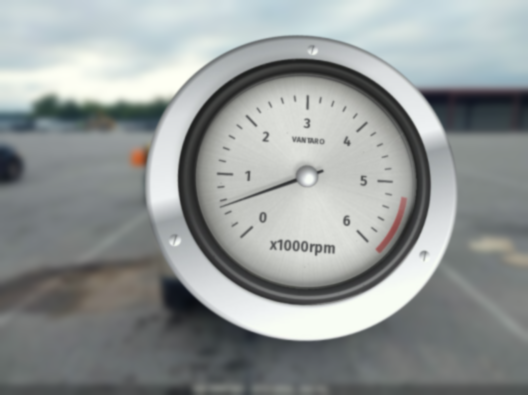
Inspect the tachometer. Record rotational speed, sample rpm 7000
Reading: rpm 500
